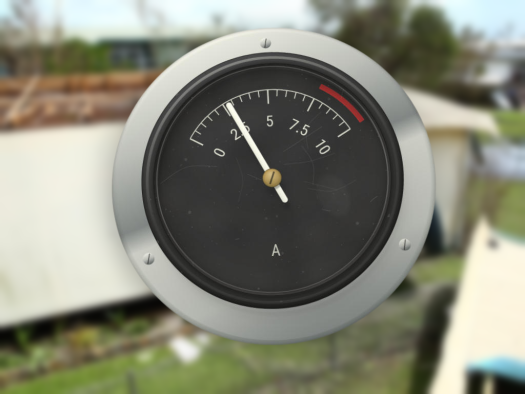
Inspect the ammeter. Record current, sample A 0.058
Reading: A 2.75
